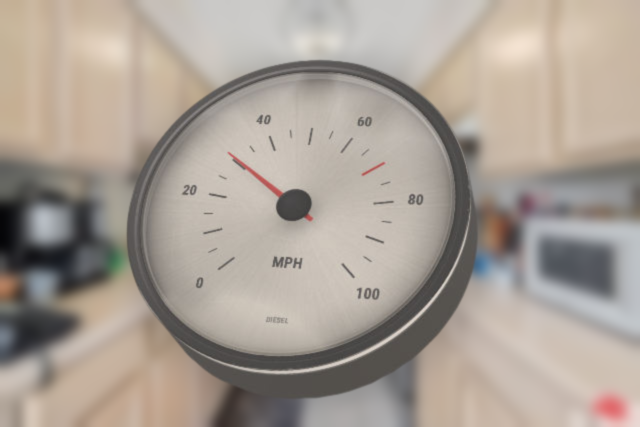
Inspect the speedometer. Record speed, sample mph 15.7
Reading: mph 30
